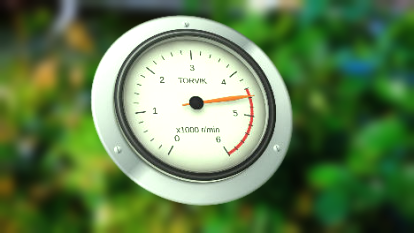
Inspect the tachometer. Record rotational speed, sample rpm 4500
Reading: rpm 4600
